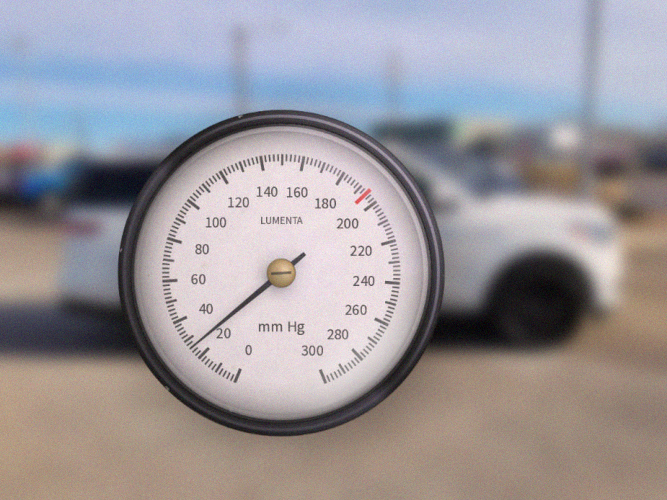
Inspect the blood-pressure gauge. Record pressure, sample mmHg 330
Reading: mmHg 26
